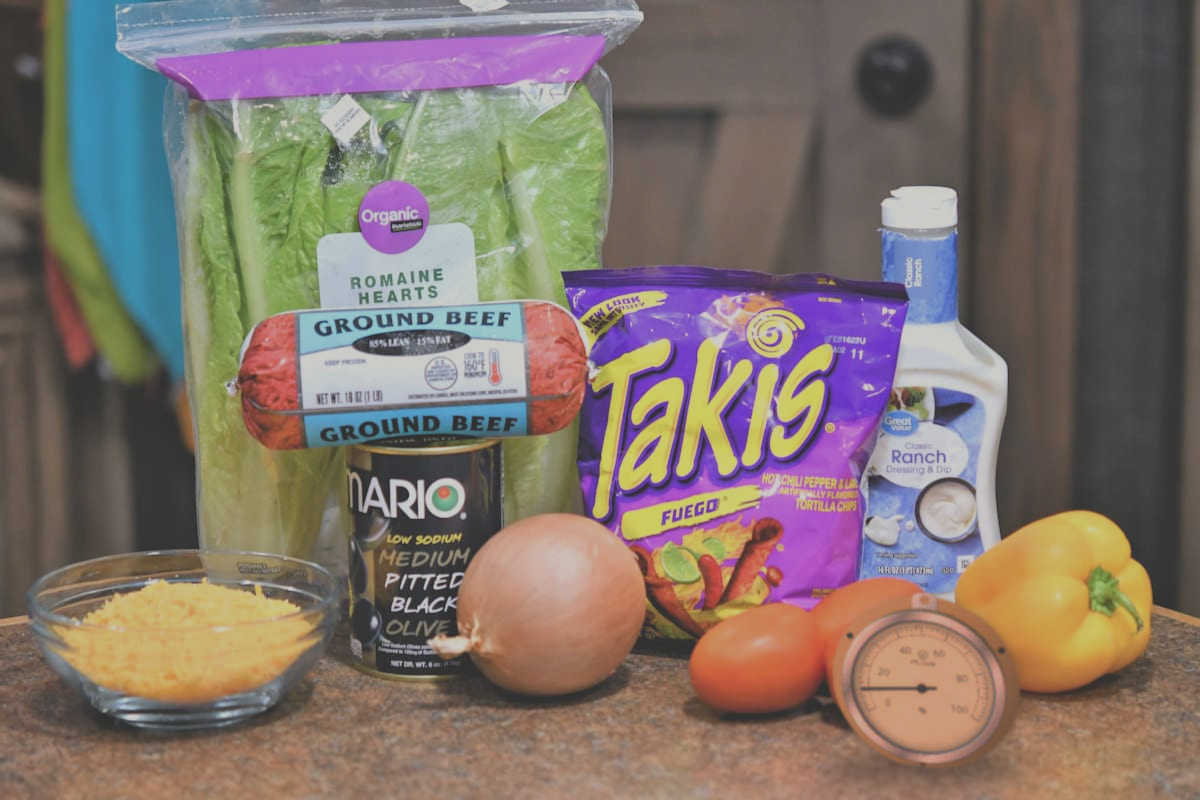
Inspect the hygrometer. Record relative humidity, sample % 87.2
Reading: % 10
